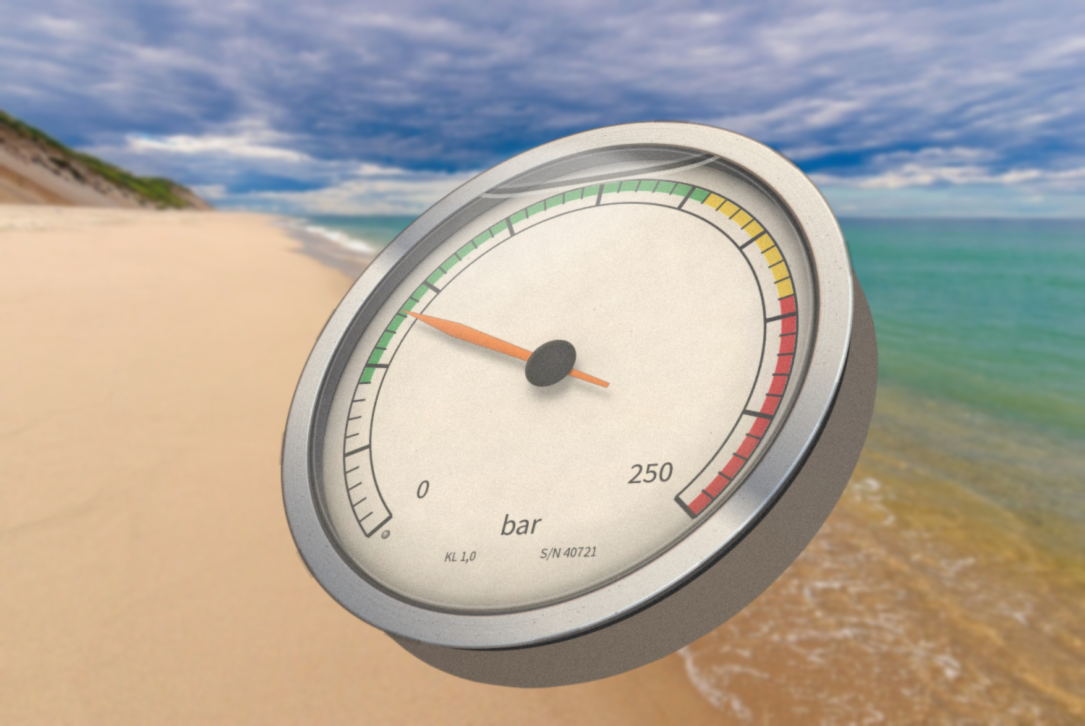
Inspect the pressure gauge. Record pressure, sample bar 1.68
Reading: bar 65
